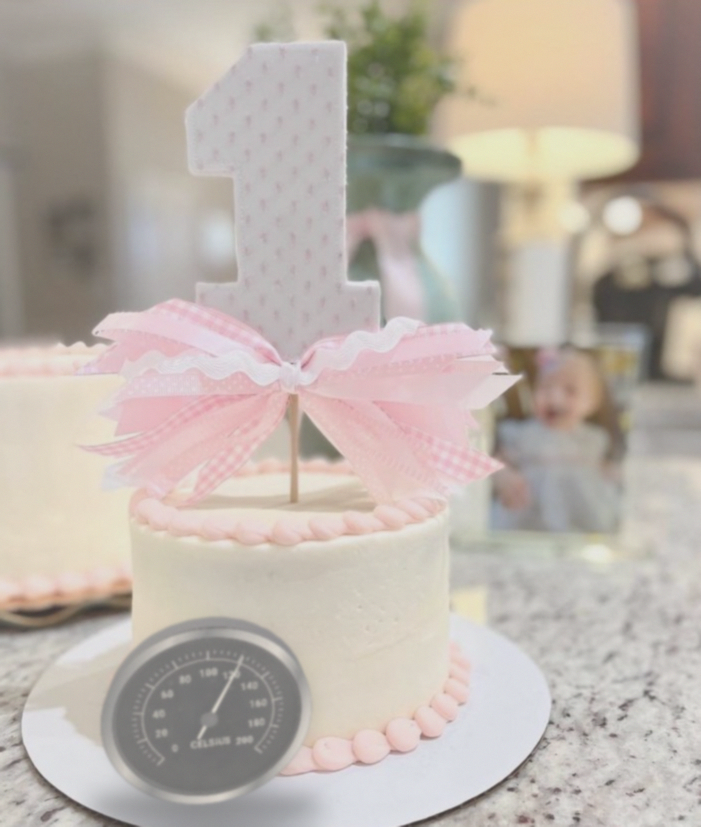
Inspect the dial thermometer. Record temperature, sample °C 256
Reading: °C 120
